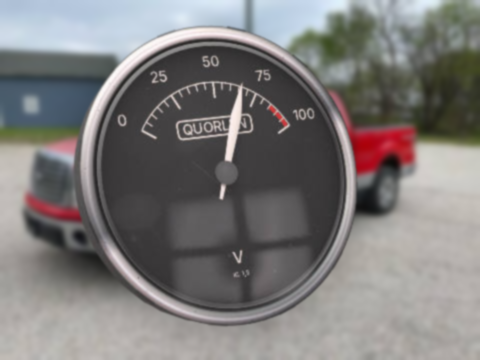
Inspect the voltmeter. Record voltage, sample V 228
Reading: V 65
